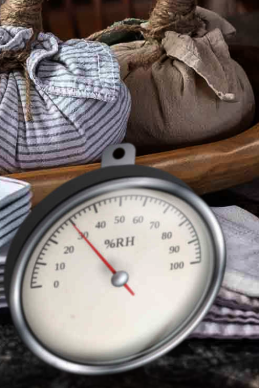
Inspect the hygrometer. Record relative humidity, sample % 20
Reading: % 30
